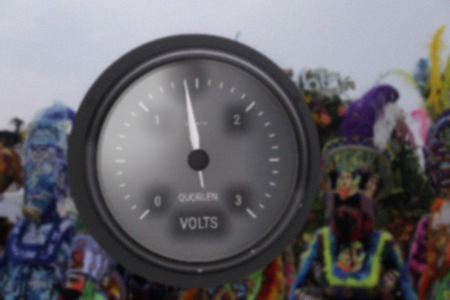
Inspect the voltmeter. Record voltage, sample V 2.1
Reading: V 1.4
